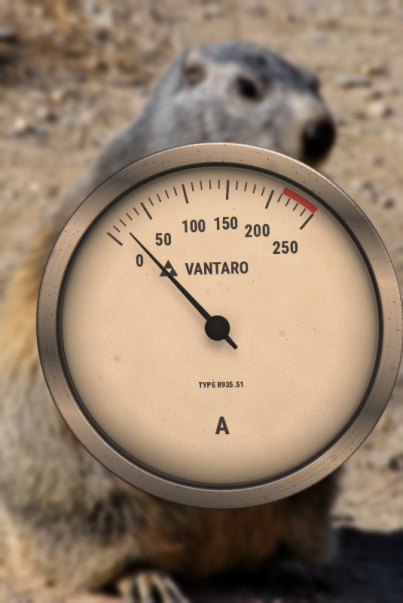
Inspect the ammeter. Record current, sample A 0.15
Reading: A 20
